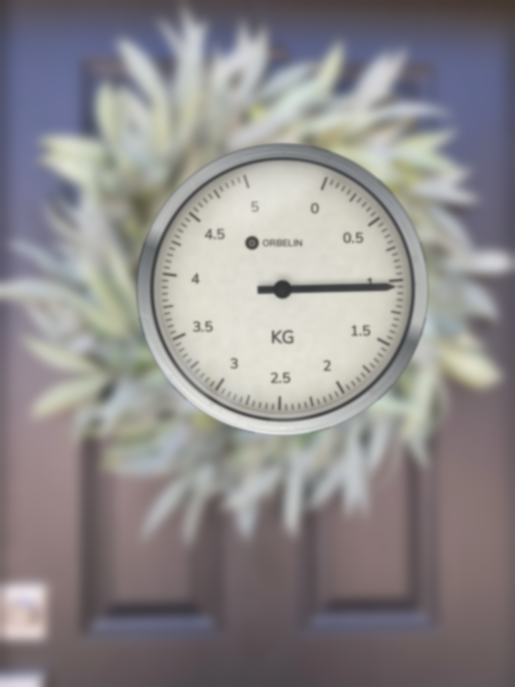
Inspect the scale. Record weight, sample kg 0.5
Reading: kg 1.05
